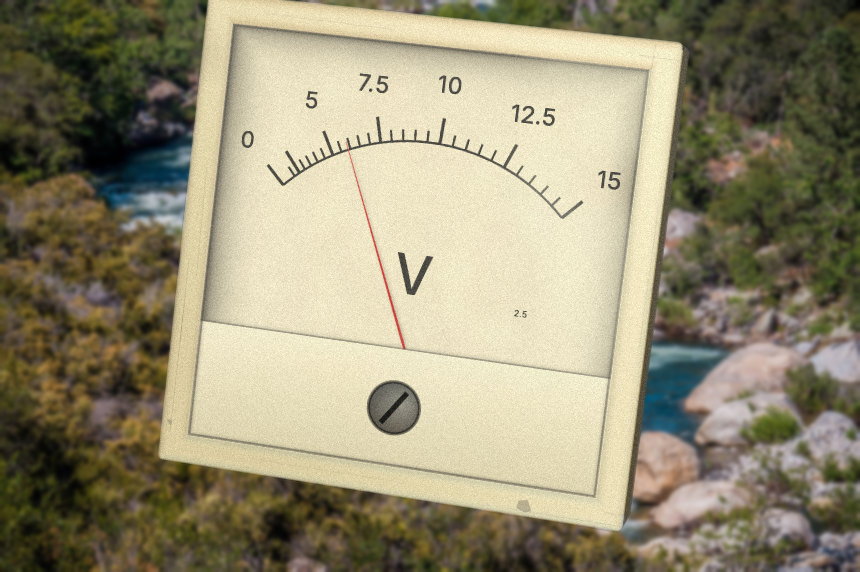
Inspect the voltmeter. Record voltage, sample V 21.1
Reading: V 6
